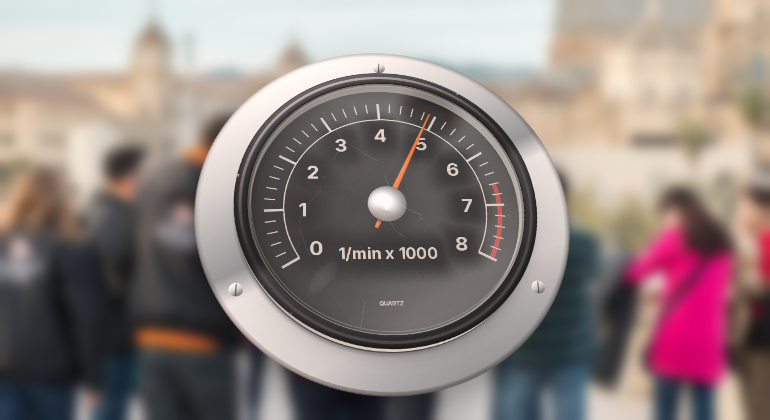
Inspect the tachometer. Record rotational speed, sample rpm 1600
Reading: rpm 4900
